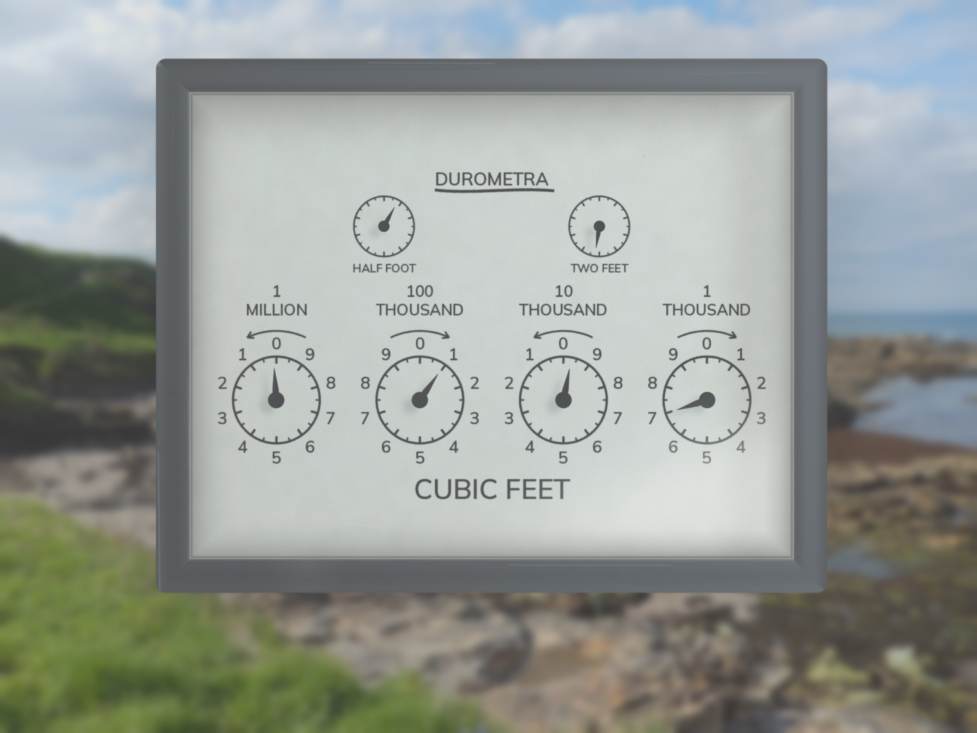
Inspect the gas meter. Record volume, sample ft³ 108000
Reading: ft³ 9700
